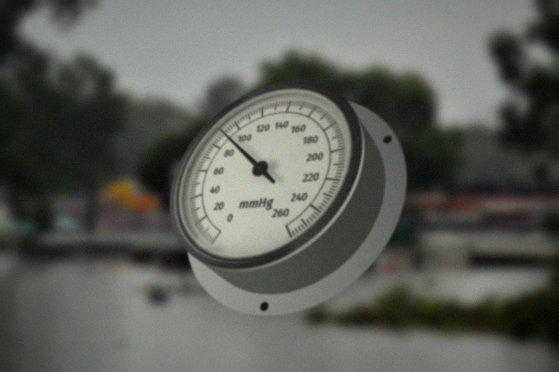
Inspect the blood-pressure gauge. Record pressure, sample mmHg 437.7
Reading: mmHg 90
